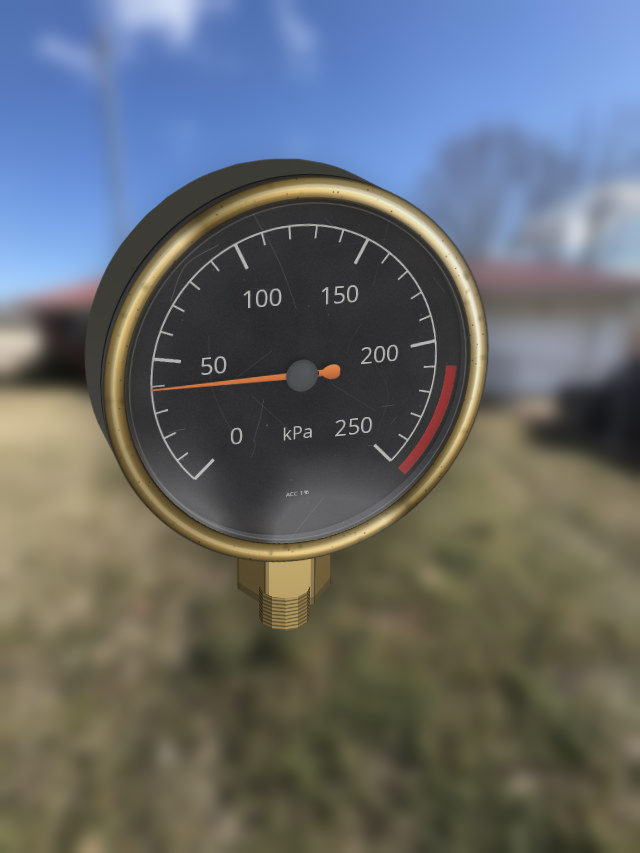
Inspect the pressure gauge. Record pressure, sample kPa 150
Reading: kPa 40
